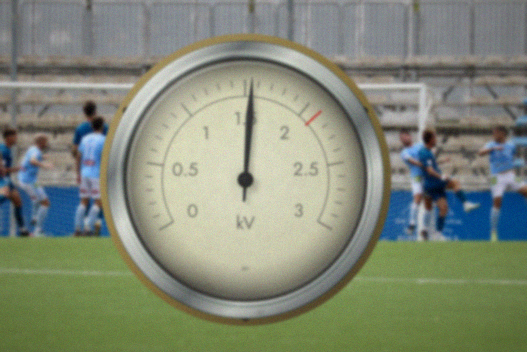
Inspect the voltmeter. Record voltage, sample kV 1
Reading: kV 1.55
